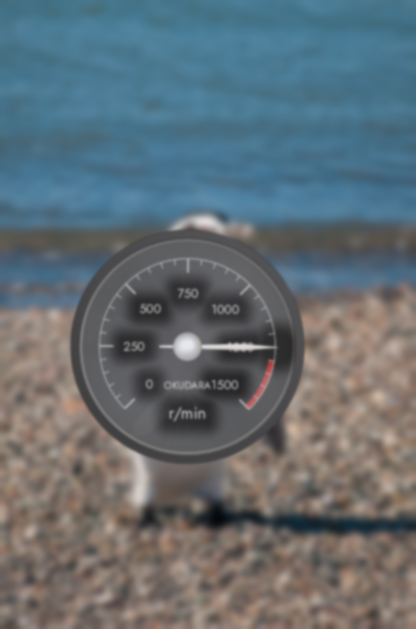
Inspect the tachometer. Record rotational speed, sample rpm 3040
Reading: rpm 1250
